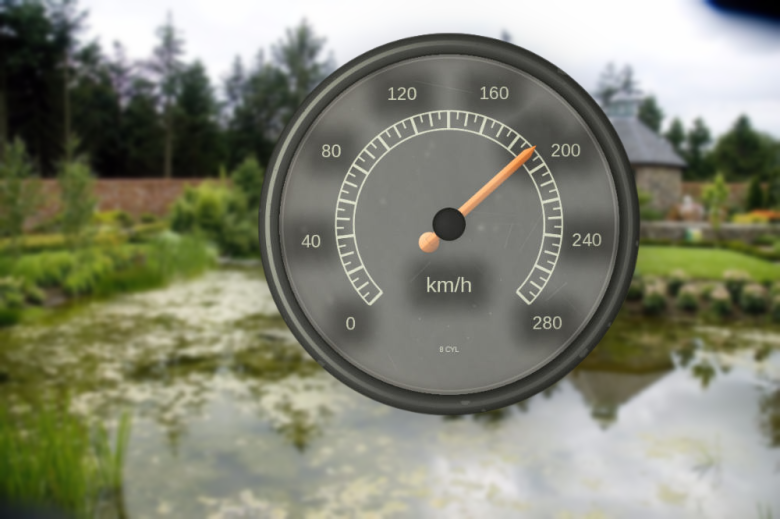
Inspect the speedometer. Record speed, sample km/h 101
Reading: km/h 190
